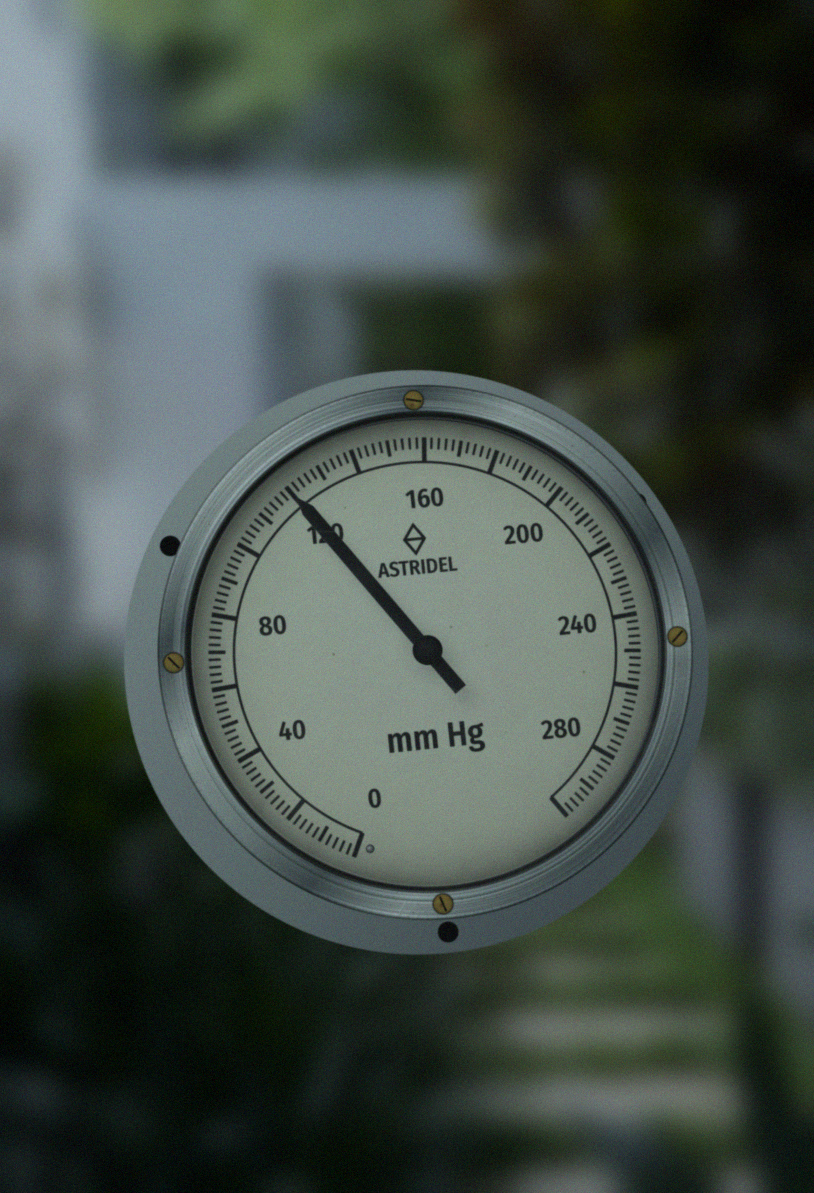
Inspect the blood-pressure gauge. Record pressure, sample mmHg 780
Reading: mmHg 120
